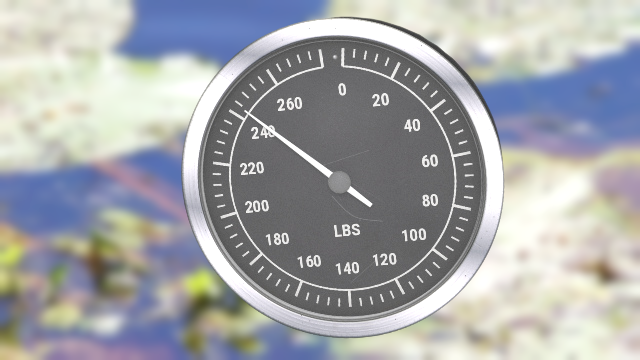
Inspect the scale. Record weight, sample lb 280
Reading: lb 244
